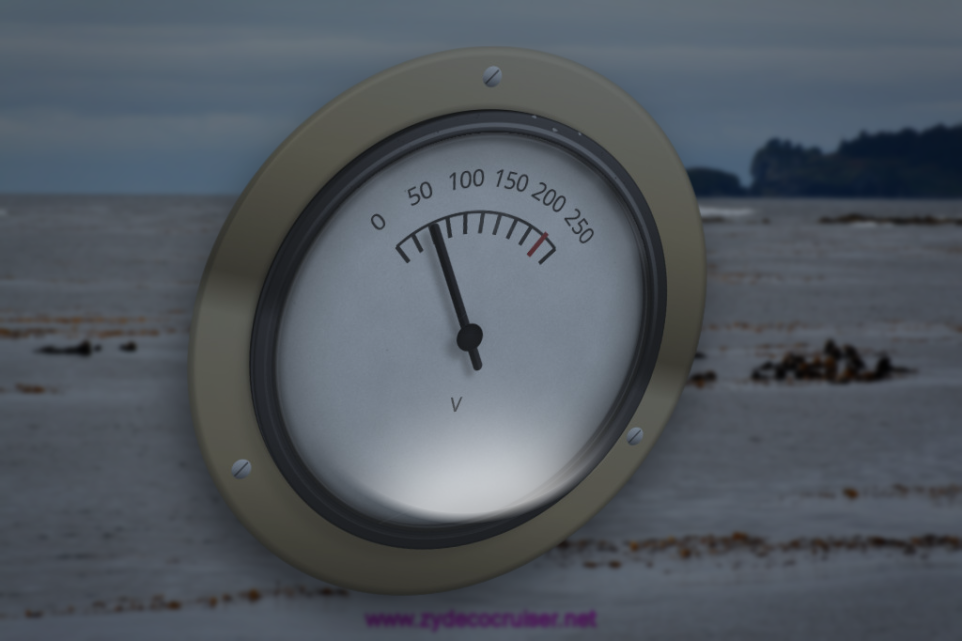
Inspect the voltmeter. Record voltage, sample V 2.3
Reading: V 50
